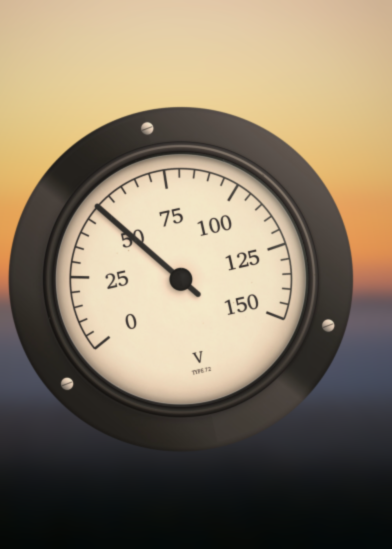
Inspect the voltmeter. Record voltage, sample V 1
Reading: V 50
